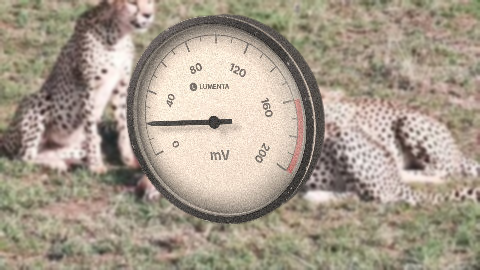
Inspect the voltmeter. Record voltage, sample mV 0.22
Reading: mV 20
